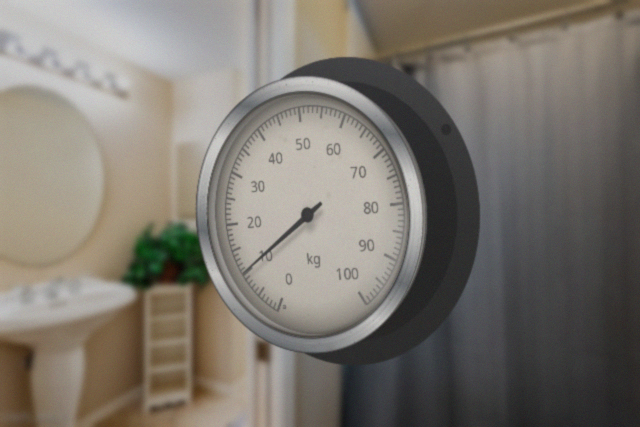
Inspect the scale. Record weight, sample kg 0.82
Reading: kg 10
